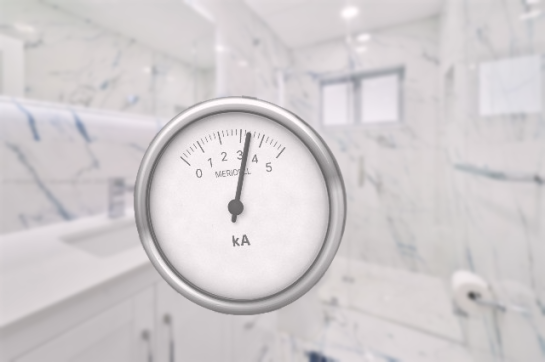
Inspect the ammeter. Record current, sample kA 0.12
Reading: kA 3.4
